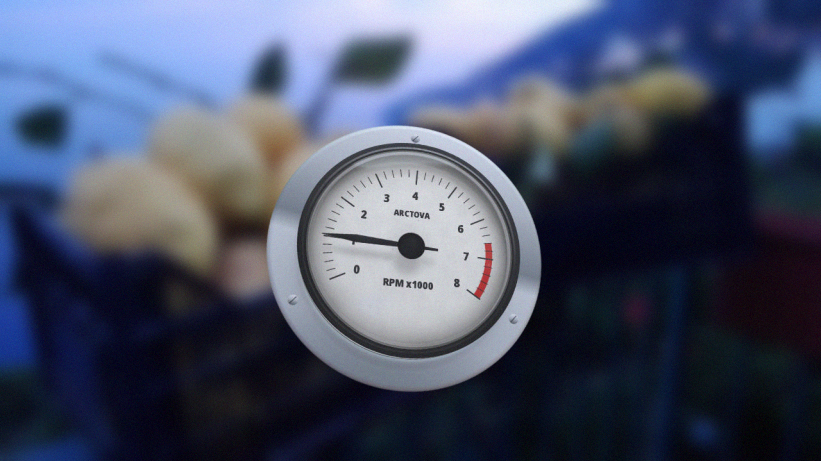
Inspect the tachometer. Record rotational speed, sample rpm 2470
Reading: rpm 1000
